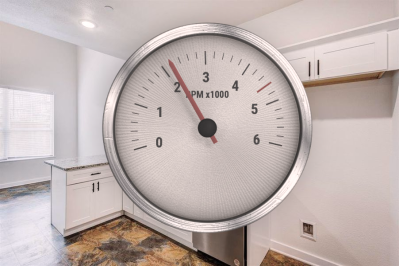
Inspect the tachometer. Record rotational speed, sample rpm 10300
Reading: rpm 2200
